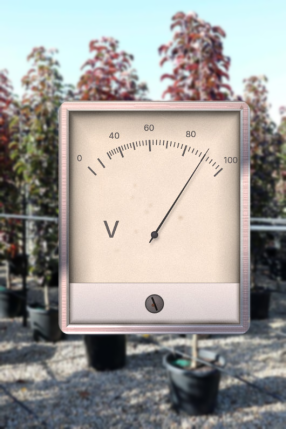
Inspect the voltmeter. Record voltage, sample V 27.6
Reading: V 90
